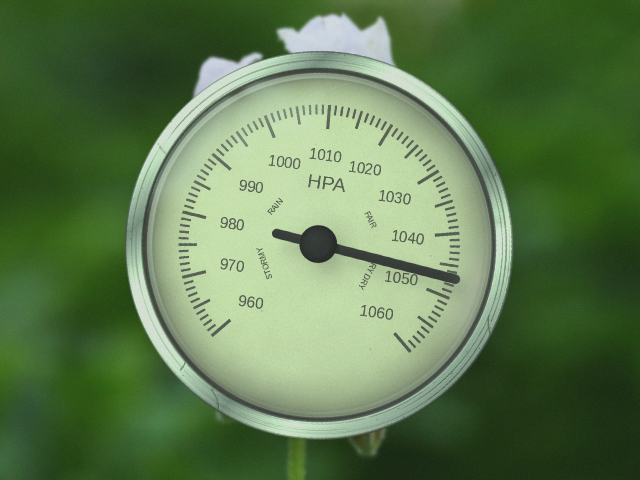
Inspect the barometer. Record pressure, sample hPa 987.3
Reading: hPa 1047
